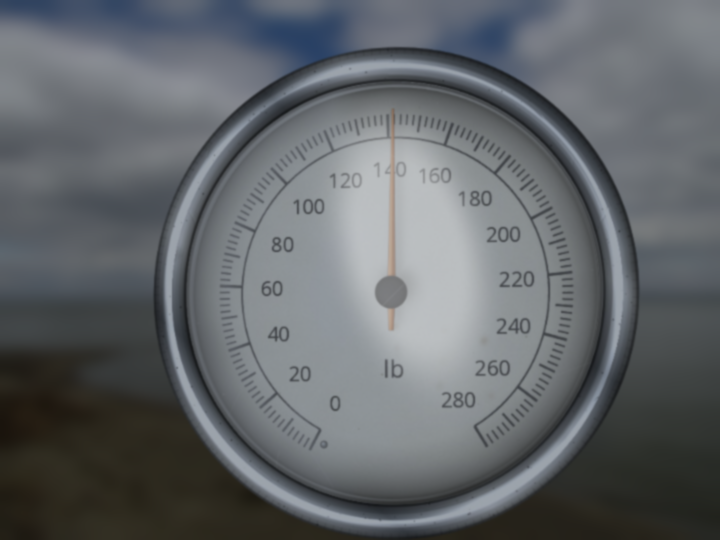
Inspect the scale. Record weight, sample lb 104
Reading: lb 142
